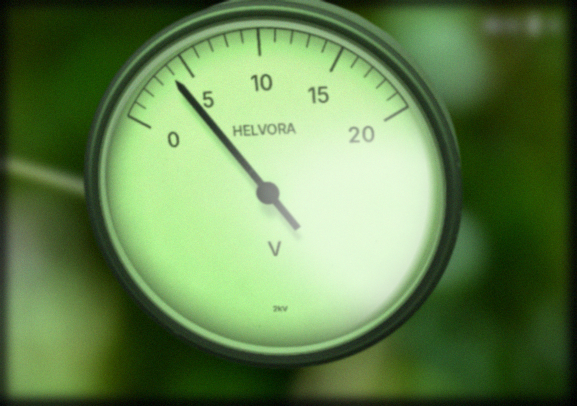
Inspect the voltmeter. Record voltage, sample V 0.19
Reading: V 4
